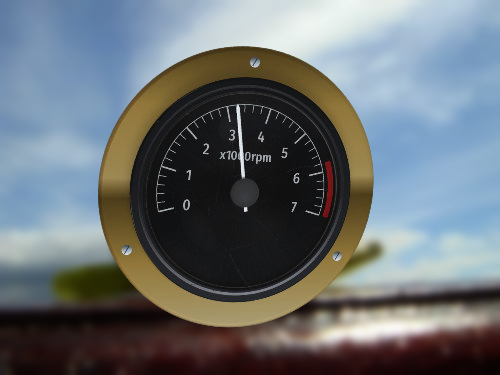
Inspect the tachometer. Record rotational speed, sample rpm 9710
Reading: rpm 3200
